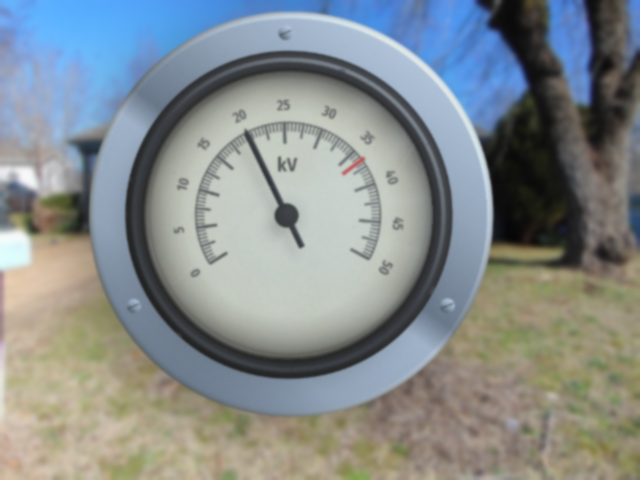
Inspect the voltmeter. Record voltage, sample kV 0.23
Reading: kV 20
